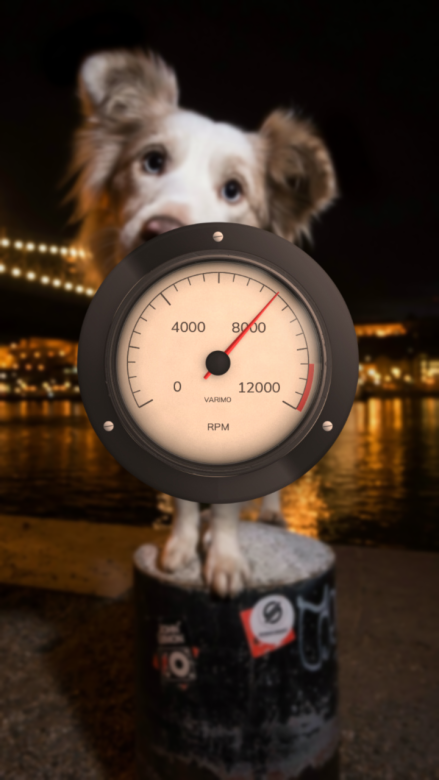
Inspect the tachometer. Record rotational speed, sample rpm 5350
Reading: rpm 8000
